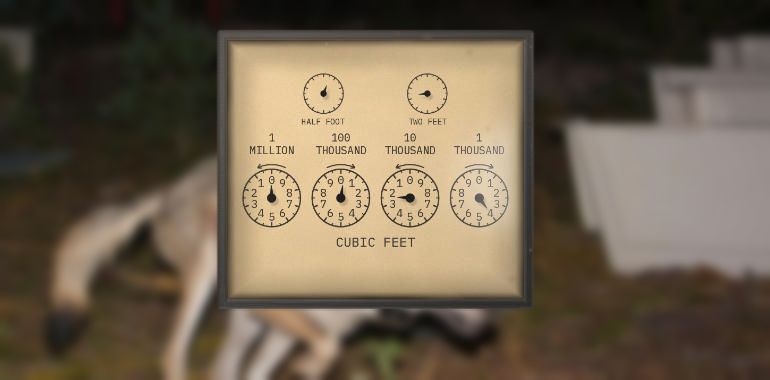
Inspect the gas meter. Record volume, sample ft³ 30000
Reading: ft³ 2400
